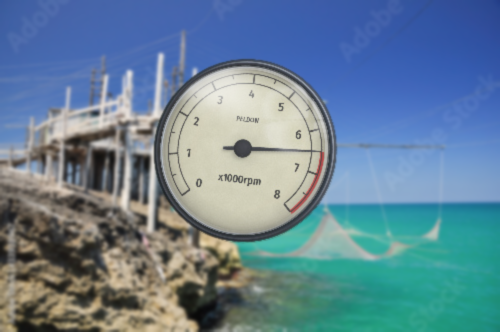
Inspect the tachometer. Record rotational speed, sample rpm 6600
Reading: rpm 6500
